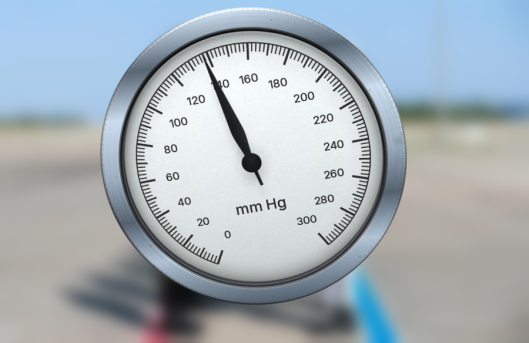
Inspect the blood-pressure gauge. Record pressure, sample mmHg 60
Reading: mmHg 138
